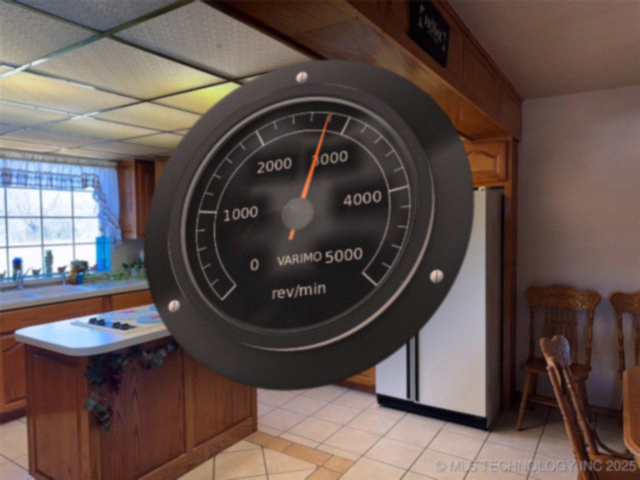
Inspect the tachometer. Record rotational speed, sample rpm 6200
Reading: rpm 2800
